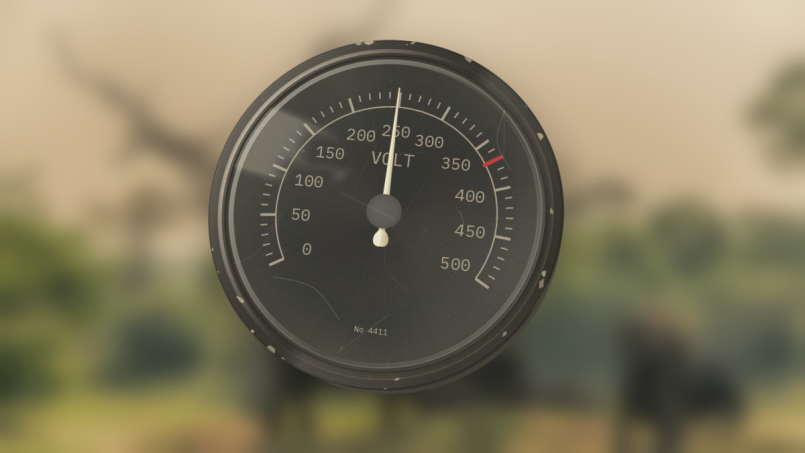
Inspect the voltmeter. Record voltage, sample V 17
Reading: V 250
